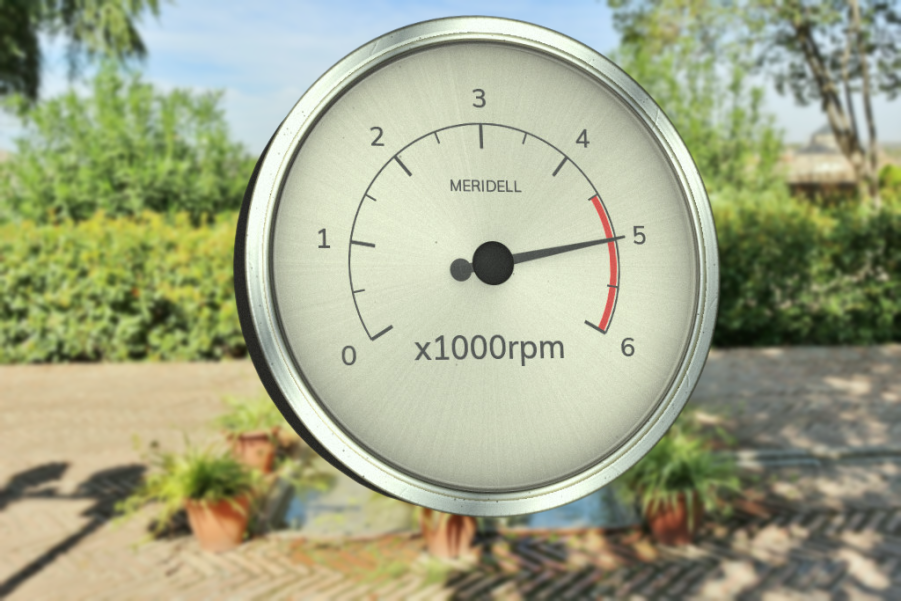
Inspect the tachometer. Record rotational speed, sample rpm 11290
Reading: rpm 5000
